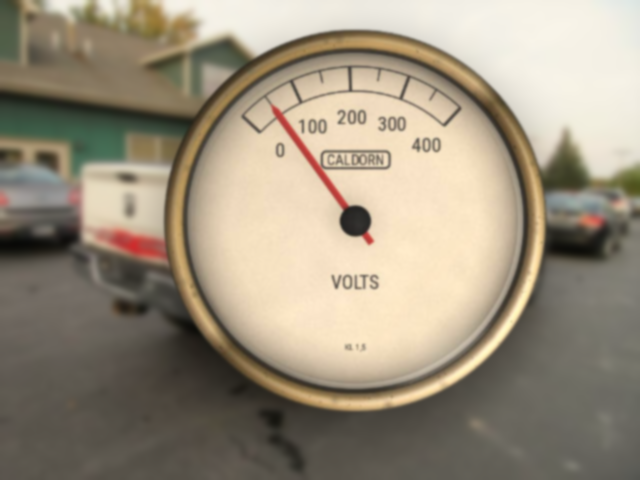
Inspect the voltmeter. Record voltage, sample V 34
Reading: V 50
